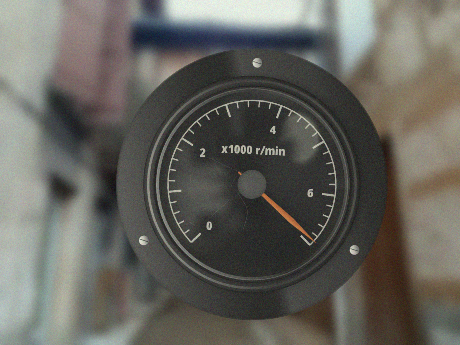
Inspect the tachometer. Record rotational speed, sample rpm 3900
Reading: rpm 6900
